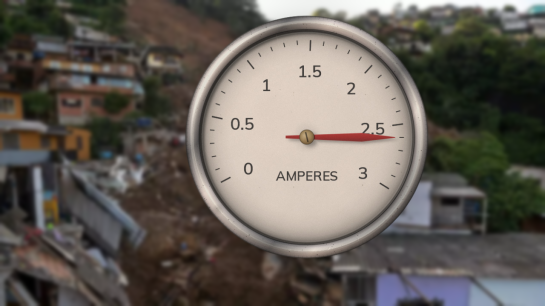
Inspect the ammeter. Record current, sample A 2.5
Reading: A 2.6
